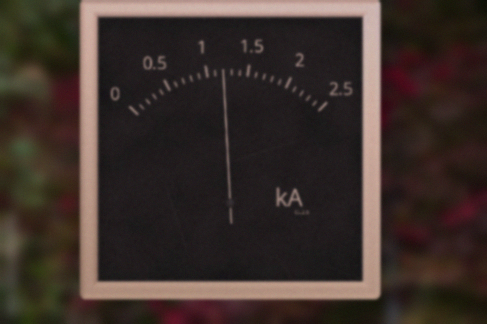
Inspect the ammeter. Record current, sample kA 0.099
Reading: kA 1.2
